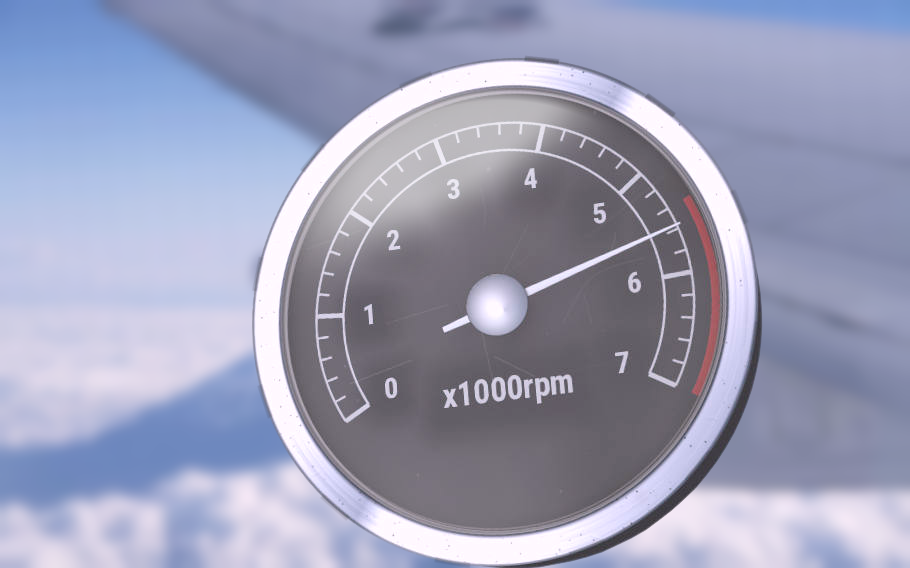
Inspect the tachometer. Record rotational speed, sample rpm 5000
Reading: rpm 5600
